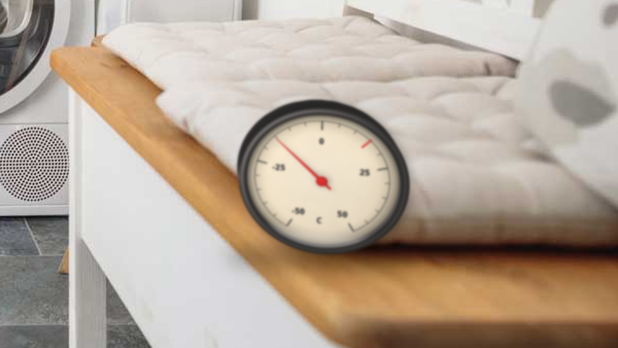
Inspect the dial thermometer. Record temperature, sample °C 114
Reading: °C -15
